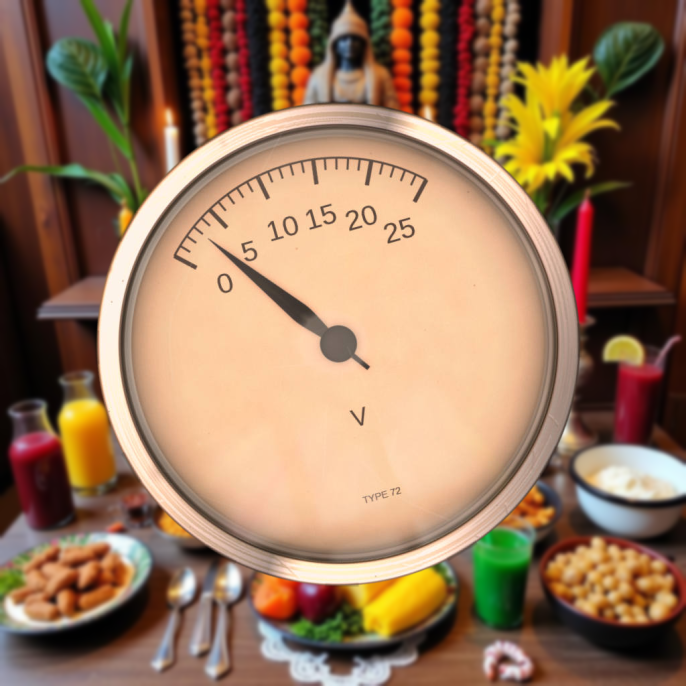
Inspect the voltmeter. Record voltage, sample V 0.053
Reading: V 3
